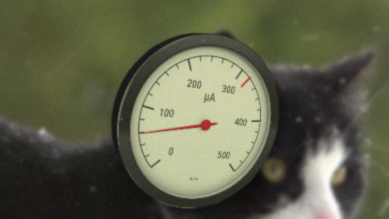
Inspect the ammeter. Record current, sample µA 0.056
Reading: µA 60
